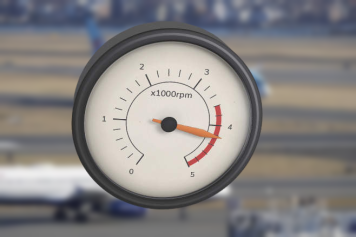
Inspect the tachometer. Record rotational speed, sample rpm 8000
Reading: rpm 4200
